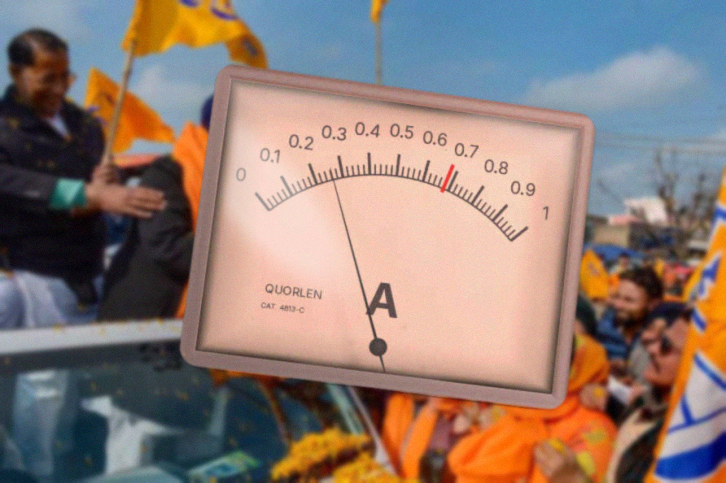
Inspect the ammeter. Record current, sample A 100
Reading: A 0.26
